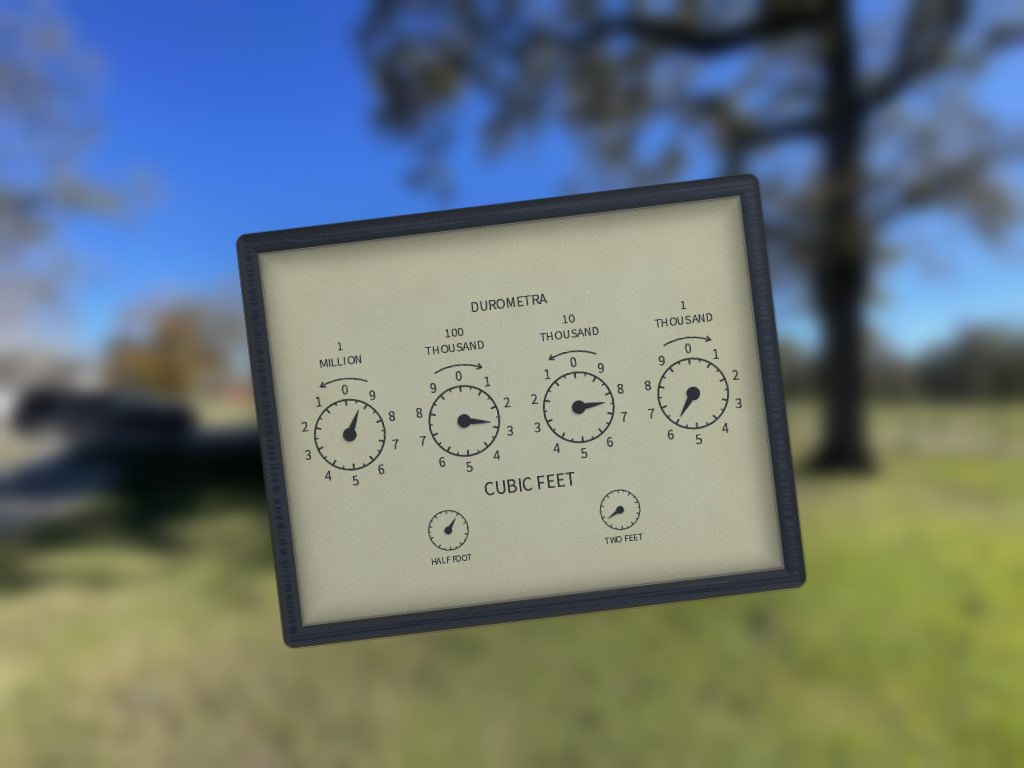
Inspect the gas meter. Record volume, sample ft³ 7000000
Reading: ft³ 927600
